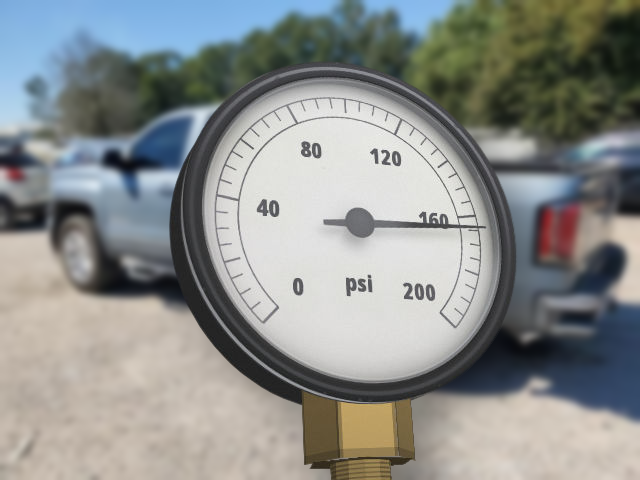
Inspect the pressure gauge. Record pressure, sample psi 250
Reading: psi 165
